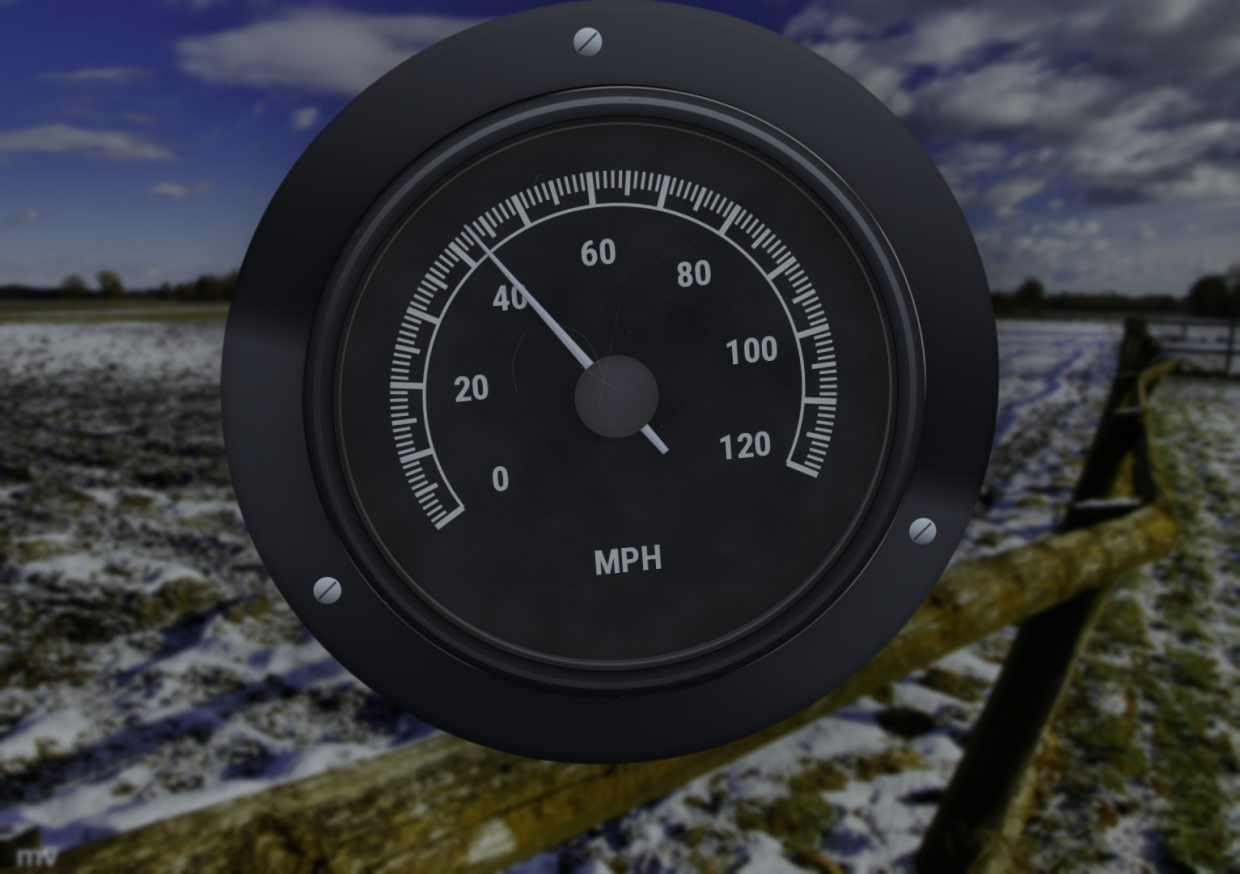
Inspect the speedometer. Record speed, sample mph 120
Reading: mph 43
